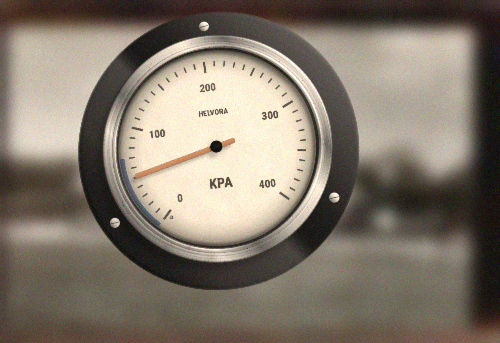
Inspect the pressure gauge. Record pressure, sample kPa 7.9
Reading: kPa 50
